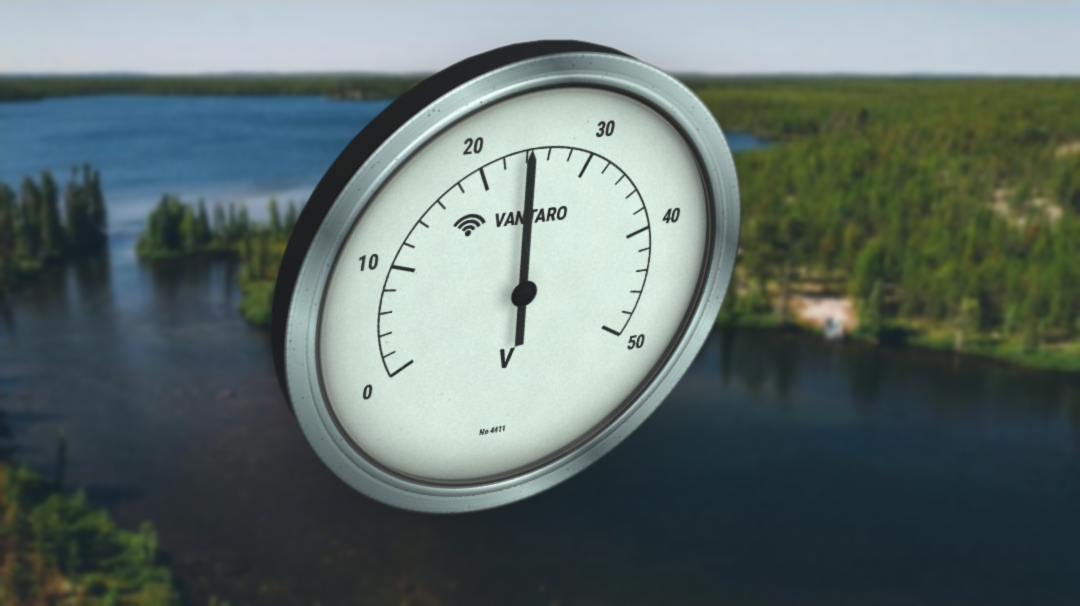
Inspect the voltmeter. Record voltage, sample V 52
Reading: V 24
